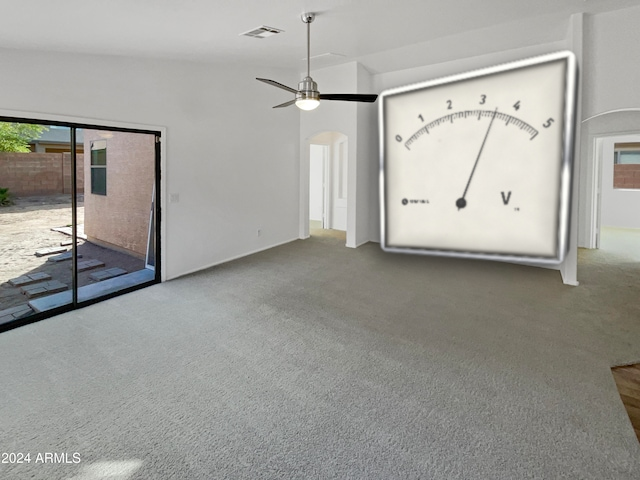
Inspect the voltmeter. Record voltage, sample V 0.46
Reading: V 3.5
